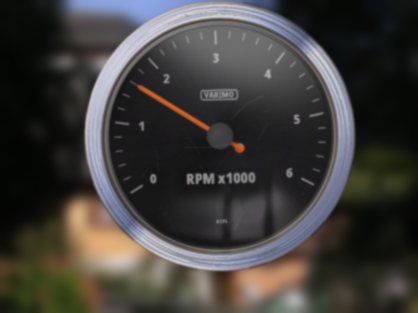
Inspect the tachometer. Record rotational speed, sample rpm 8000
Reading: rpm 1600
